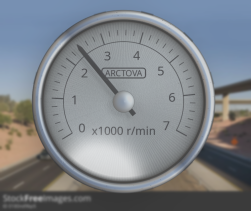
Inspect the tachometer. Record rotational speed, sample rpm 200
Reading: rpm 2400
